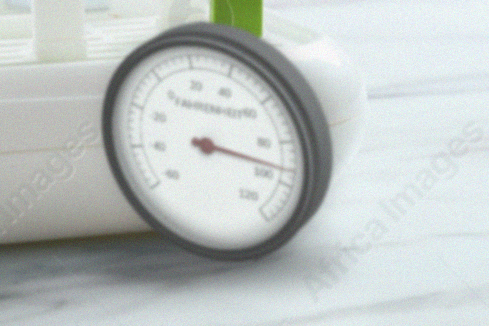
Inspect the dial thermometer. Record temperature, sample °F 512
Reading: °F 92
